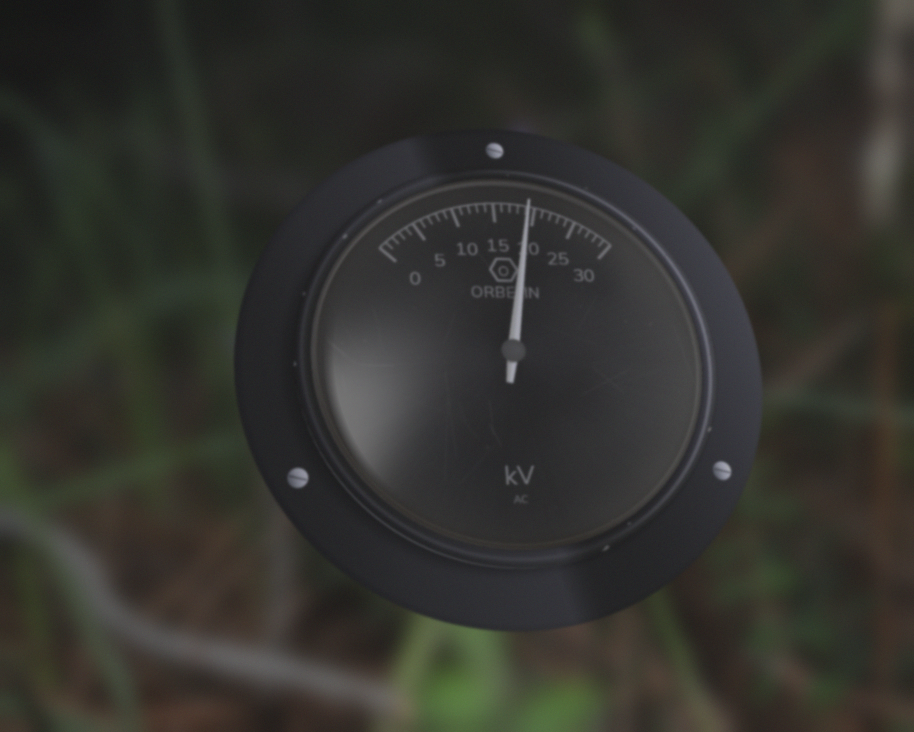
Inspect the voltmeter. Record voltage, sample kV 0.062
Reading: kV 19
